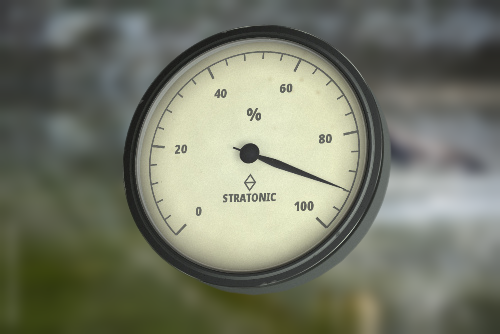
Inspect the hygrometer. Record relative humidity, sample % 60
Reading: % 92
